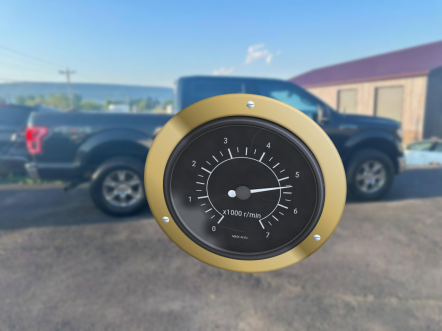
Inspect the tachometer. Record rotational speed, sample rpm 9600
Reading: rpm 5250
